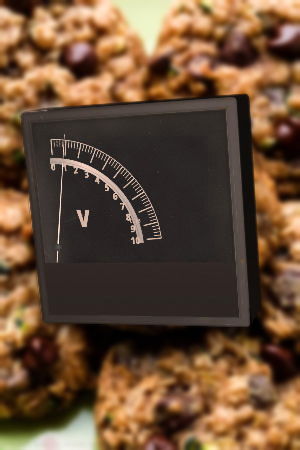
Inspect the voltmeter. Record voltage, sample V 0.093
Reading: V 1
